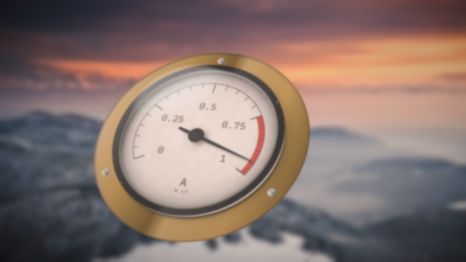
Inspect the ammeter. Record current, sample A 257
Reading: A 0.95
